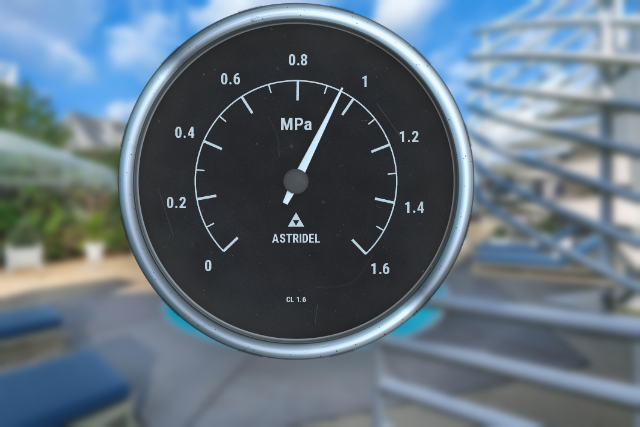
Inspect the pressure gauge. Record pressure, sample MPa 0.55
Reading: MPa 0.95
